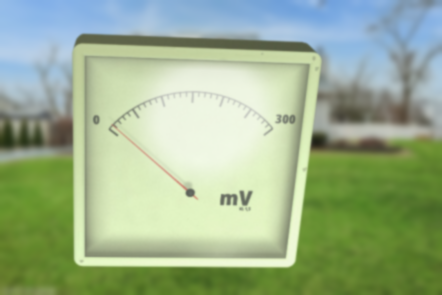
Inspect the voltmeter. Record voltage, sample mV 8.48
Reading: mV 10
